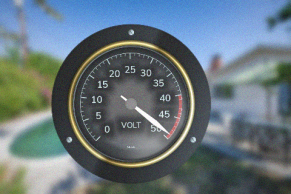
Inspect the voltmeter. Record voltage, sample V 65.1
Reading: V 49
